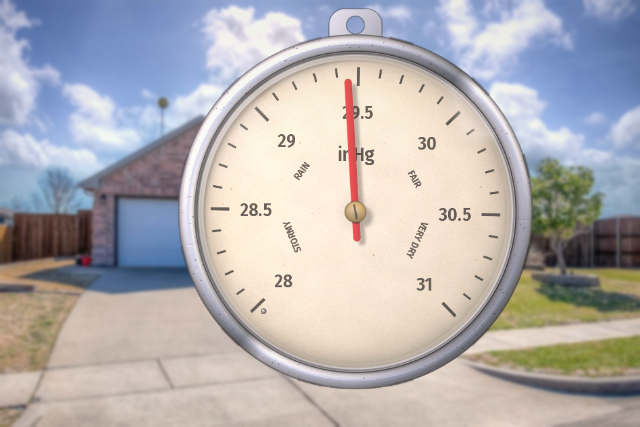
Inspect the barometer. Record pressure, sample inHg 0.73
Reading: inHg 29.45
